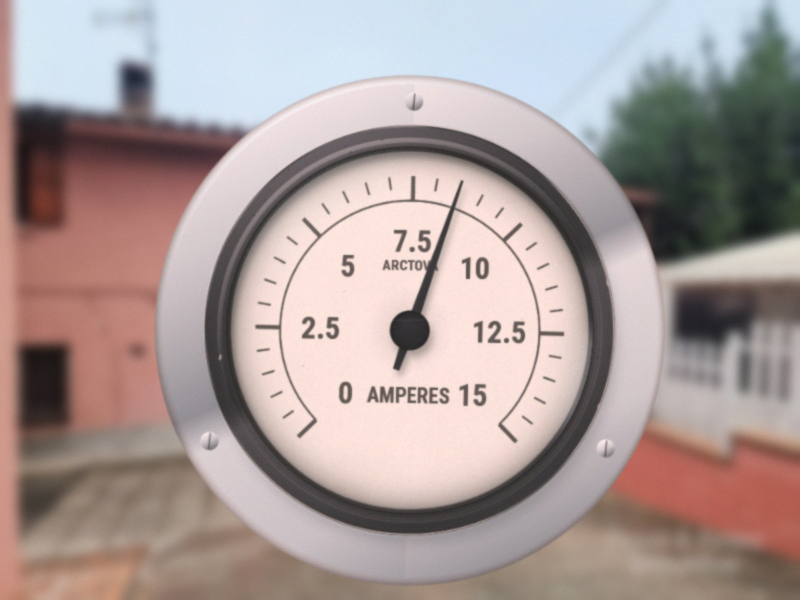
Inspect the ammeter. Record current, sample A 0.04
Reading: A 8.5
